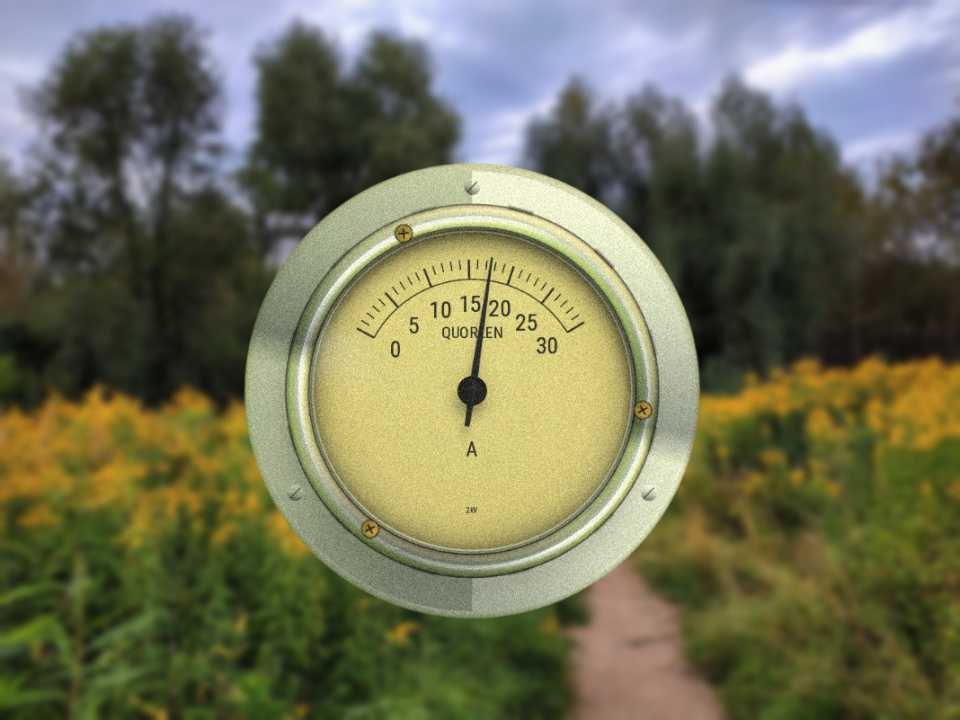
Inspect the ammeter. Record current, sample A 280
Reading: A 17.5
